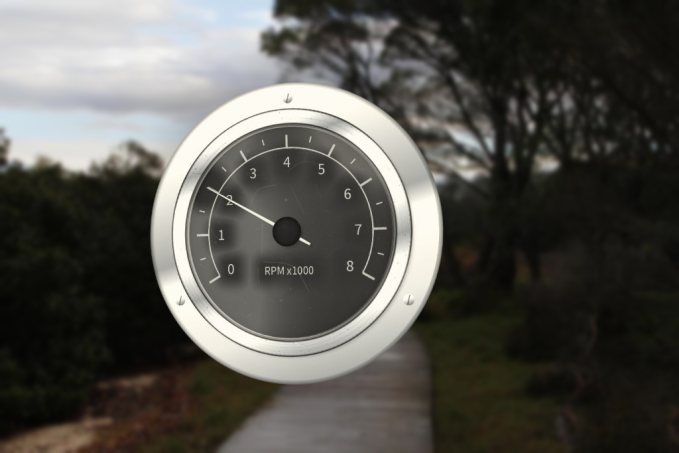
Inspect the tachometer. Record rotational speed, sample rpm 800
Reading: rpm 2000
